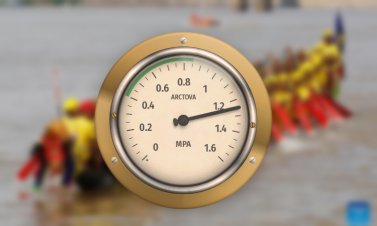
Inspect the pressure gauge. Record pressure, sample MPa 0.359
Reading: MPa 1.25
